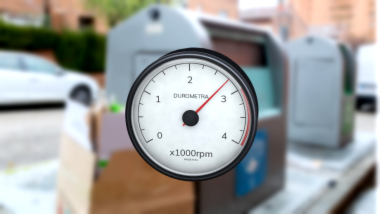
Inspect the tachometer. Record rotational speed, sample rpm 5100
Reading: rpm 2750
